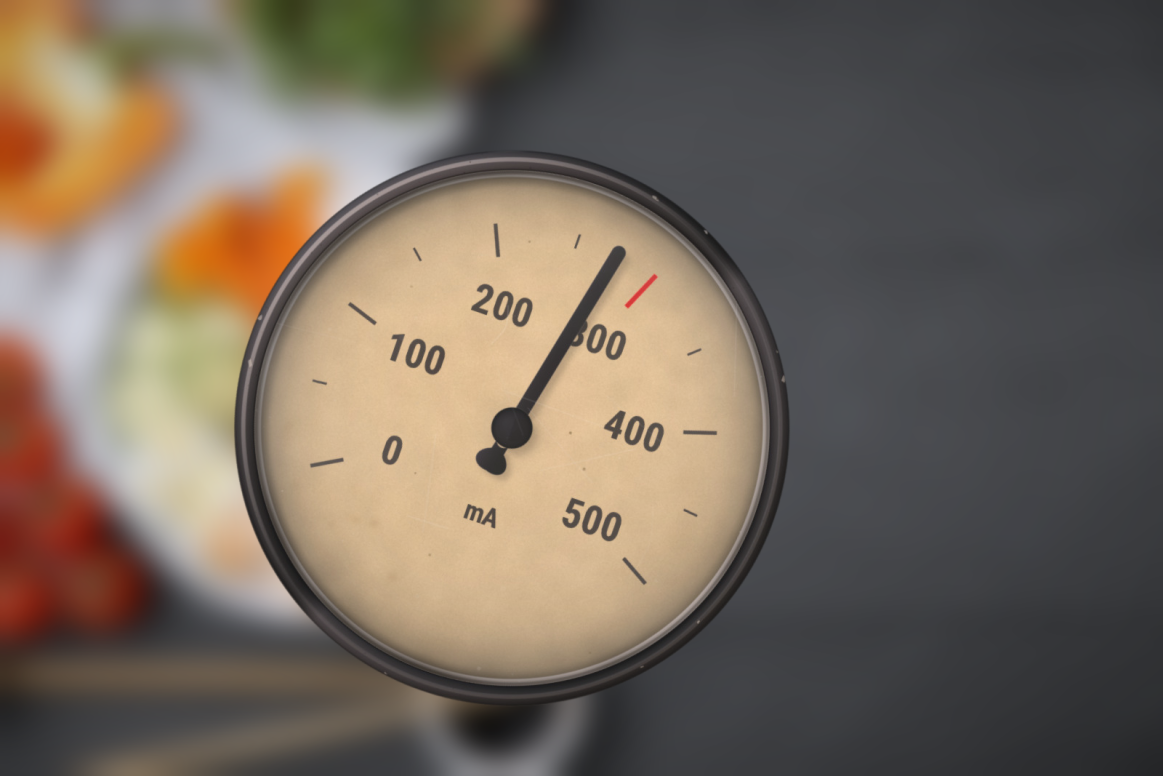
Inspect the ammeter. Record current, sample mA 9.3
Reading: mA 275
